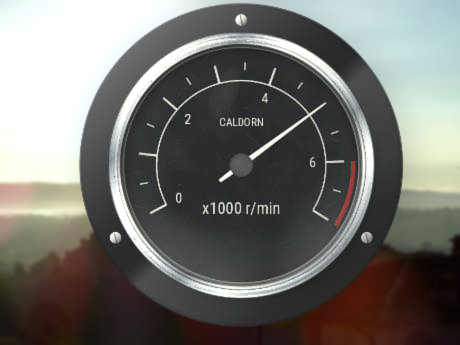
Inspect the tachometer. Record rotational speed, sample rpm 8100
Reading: rpm 5000
